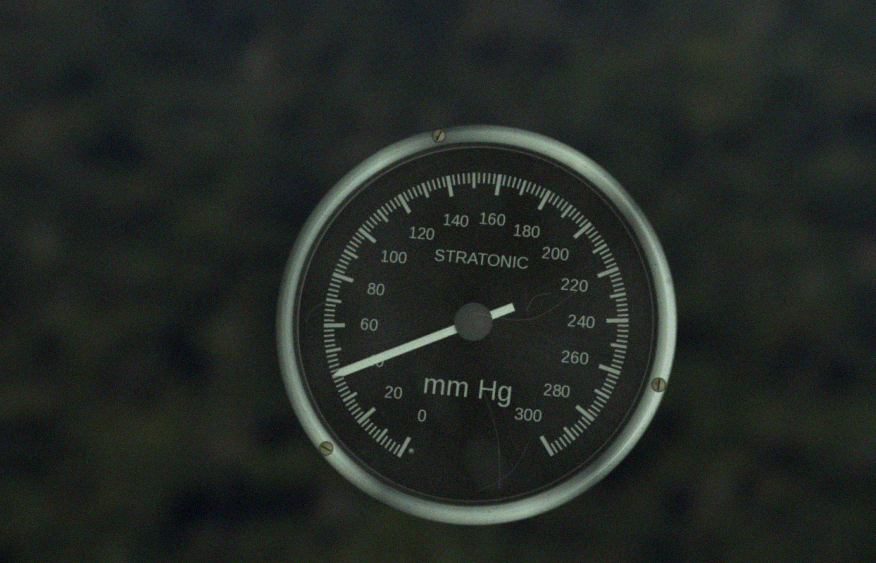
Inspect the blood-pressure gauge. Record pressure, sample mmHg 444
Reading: mmHg 40
